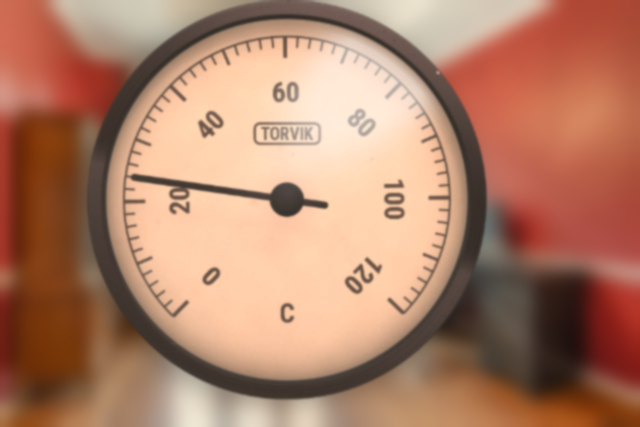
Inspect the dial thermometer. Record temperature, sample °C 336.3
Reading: °C 24
